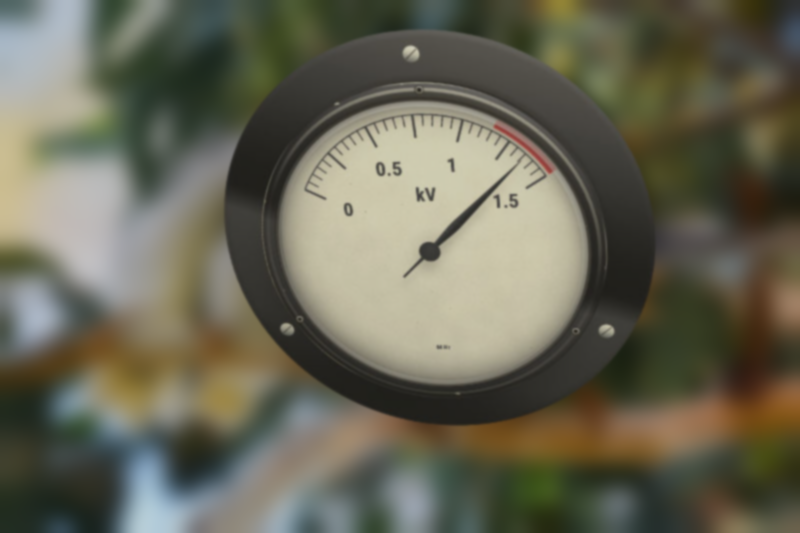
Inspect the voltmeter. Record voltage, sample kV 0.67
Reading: kV 1.35
